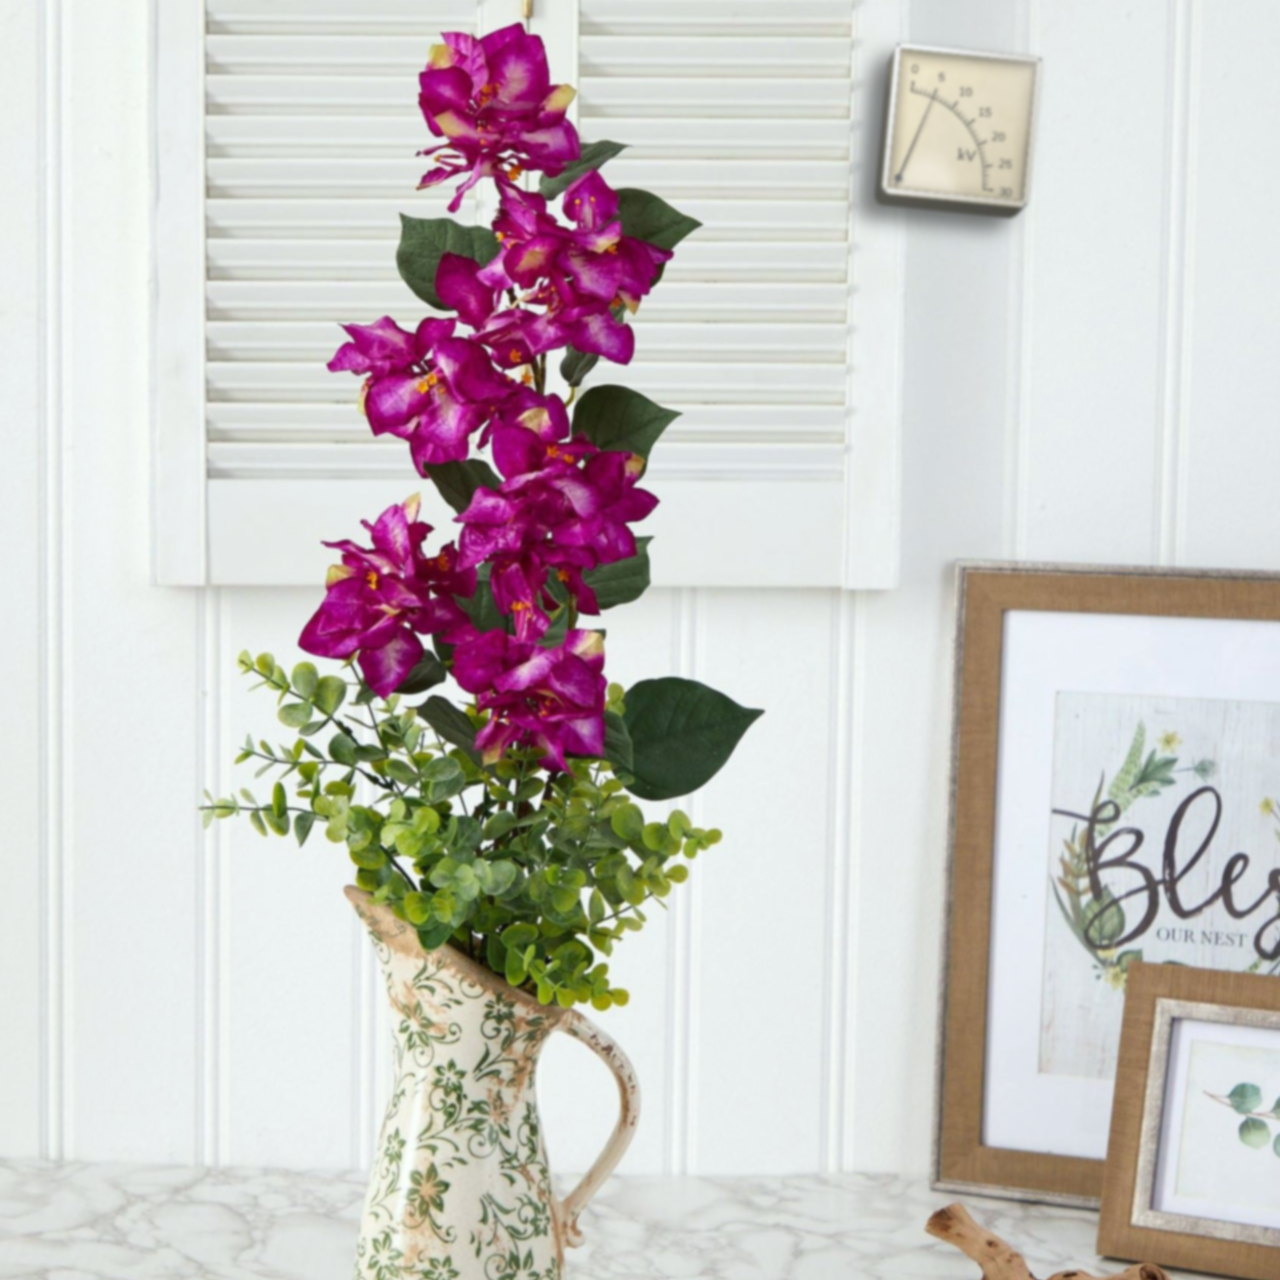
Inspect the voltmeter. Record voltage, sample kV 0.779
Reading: kV 5
